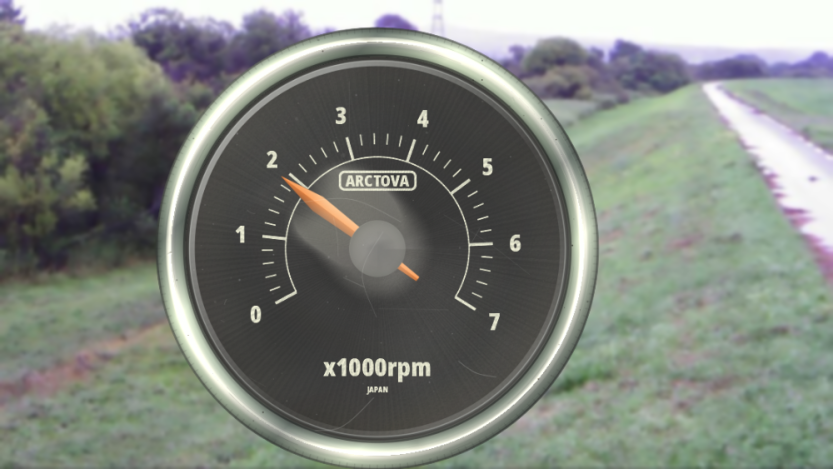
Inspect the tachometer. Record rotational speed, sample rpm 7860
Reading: rpm 1900
